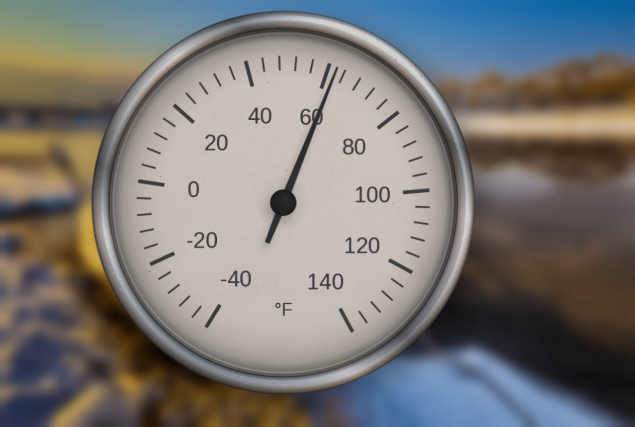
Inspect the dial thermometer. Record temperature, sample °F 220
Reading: °F 62
